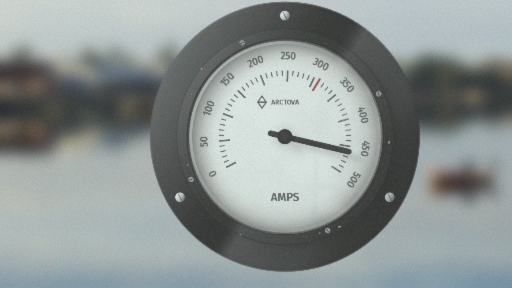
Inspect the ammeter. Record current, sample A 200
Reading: A 460
